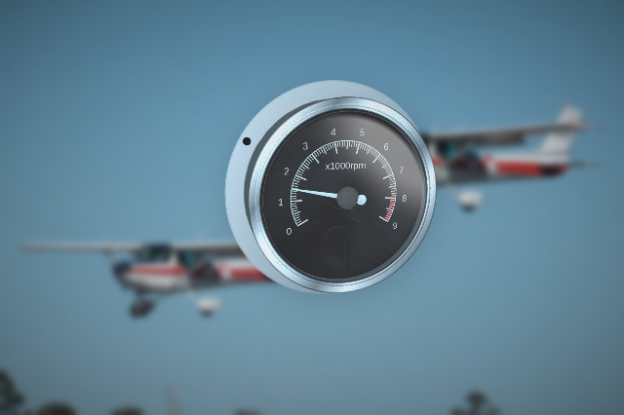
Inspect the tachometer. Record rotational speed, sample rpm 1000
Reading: rpm 1500
